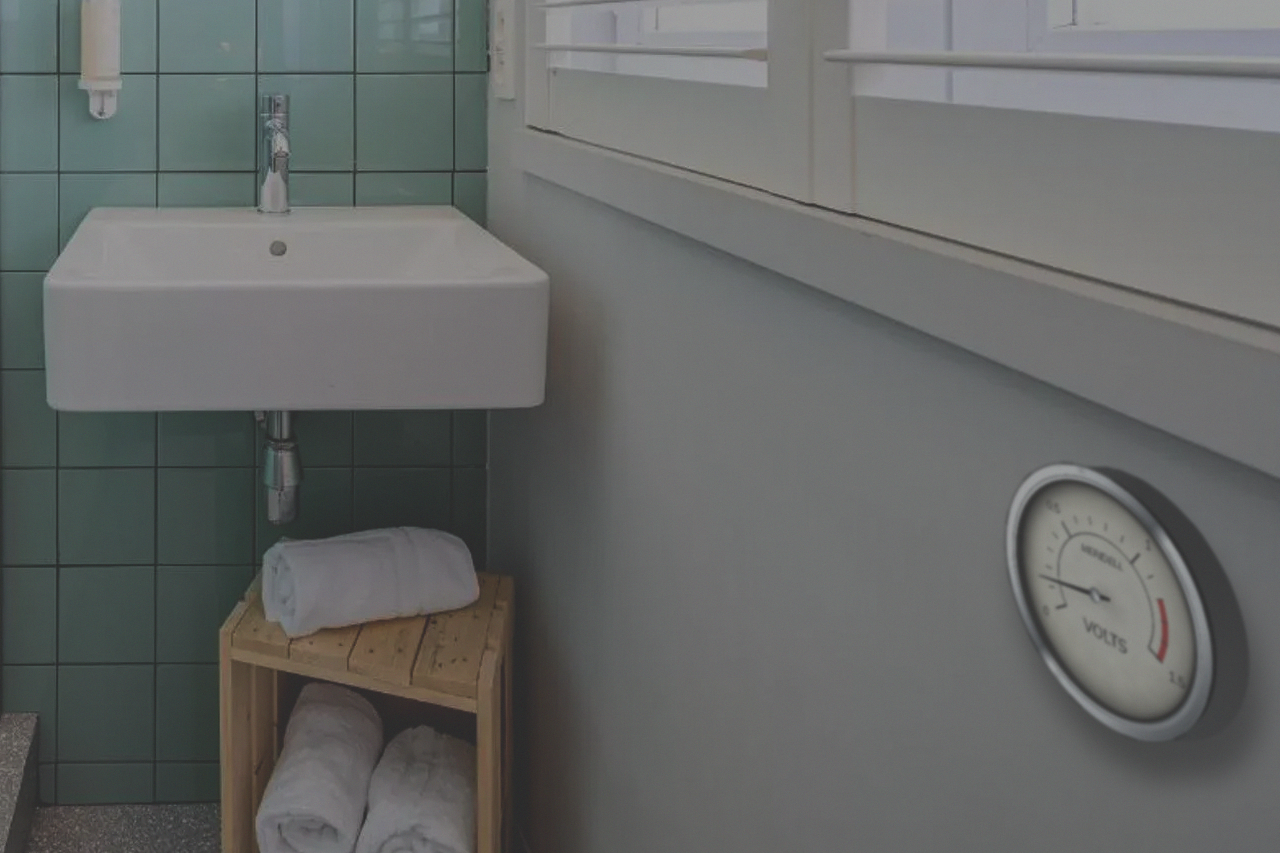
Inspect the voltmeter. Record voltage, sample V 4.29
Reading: V 0.15
